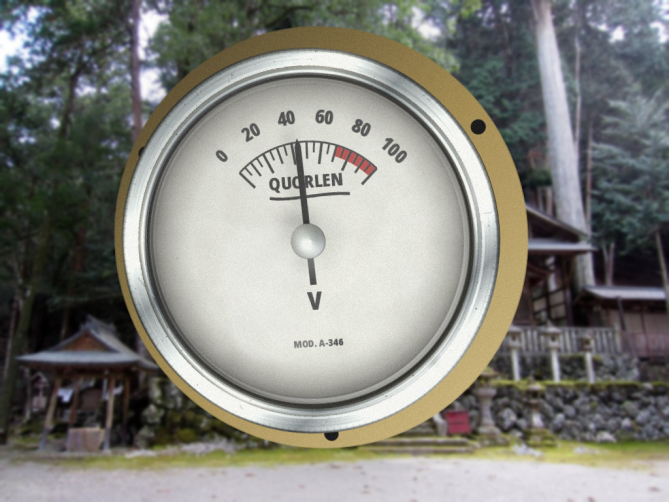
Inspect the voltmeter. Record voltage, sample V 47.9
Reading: V 45
